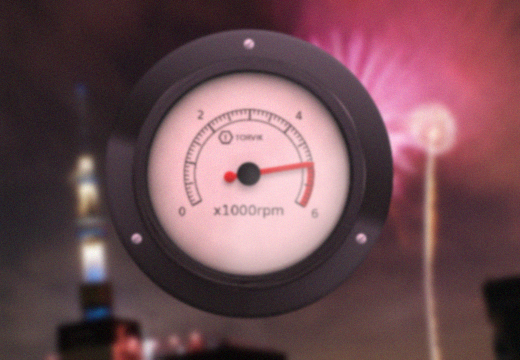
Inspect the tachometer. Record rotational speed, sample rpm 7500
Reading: rpm 5000
